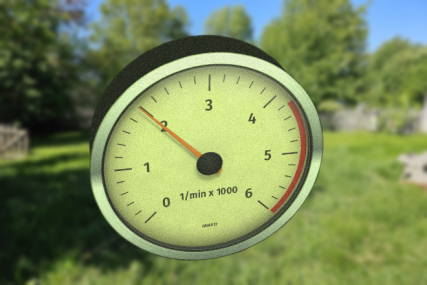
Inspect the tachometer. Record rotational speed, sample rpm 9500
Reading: rpm 2000
